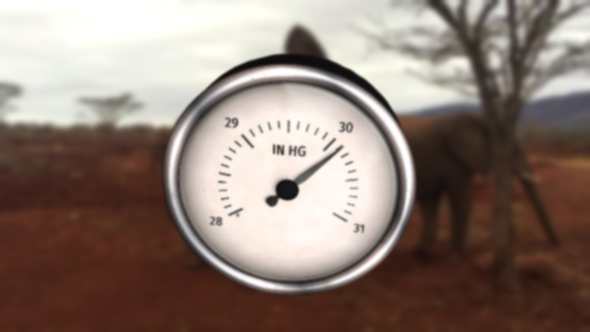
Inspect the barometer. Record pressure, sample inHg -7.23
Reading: inHg 30.1
